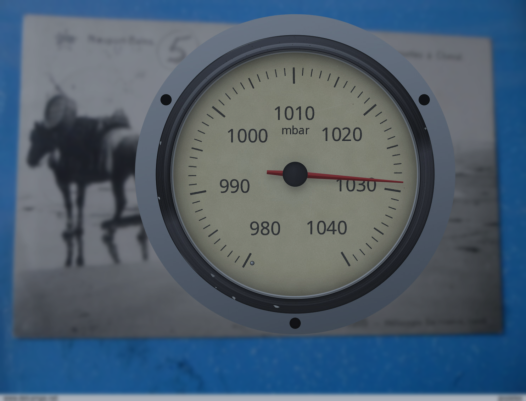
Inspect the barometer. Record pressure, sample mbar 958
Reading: mbar 1029
